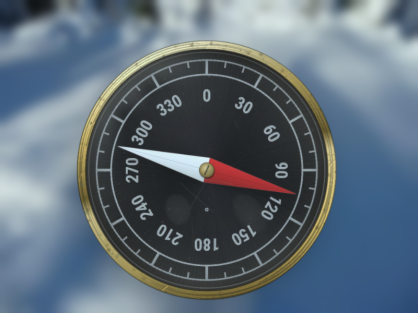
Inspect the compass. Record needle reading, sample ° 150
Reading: ° 105
